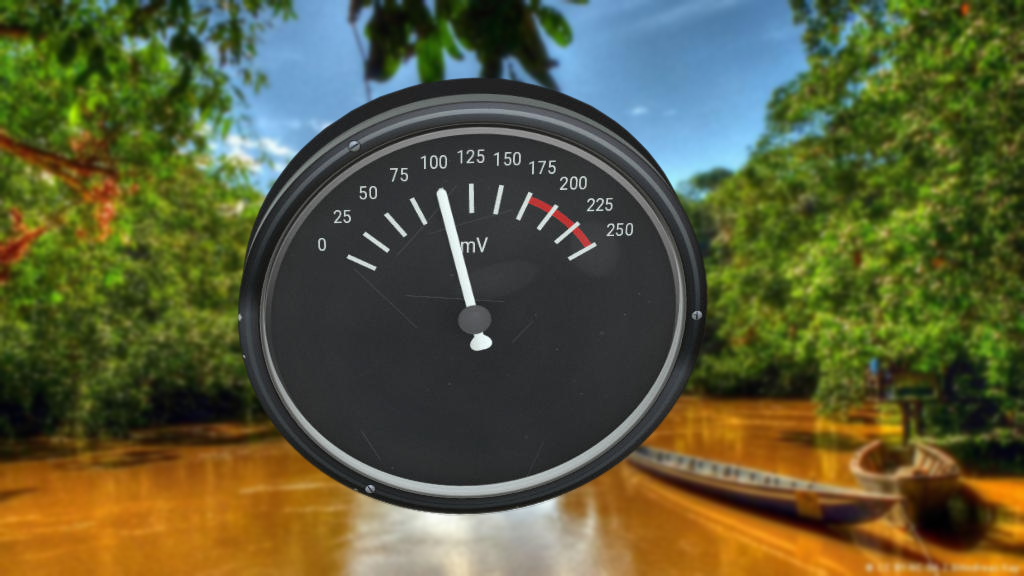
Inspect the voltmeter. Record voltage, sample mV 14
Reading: mV 100
